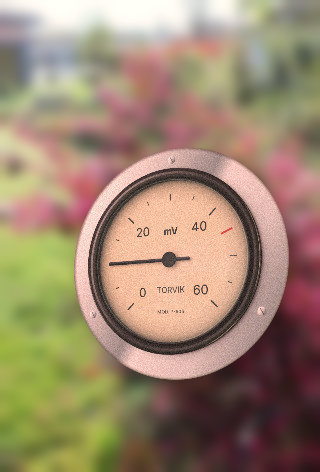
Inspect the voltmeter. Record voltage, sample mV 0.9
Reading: mV 10
